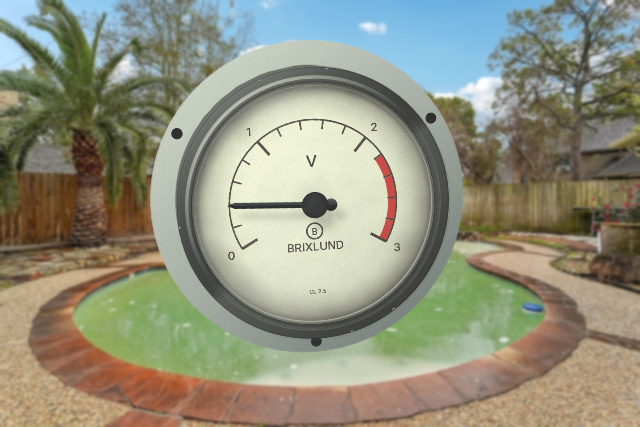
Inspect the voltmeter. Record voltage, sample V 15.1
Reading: V 0.4
